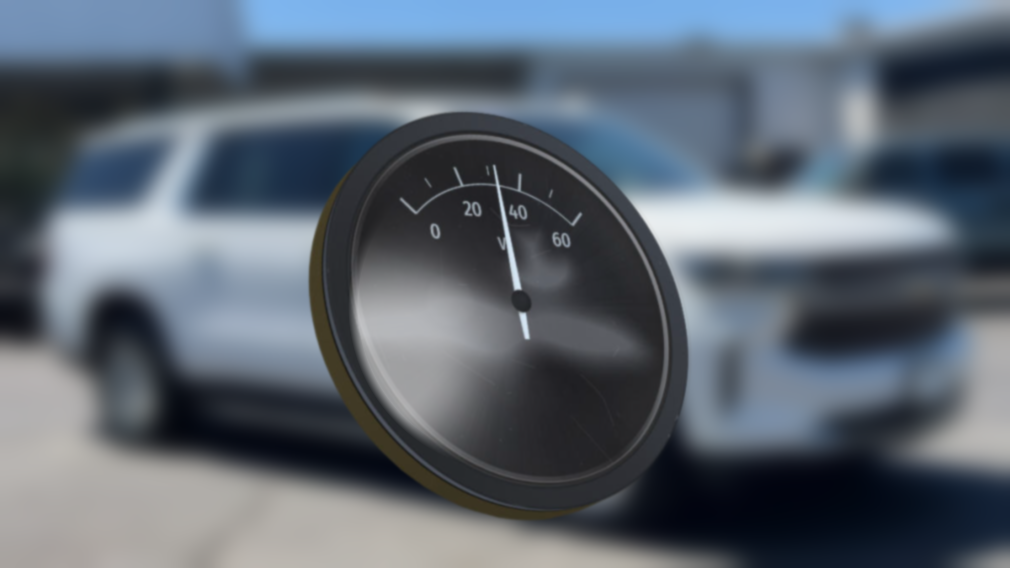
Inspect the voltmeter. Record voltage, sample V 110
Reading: V 30
